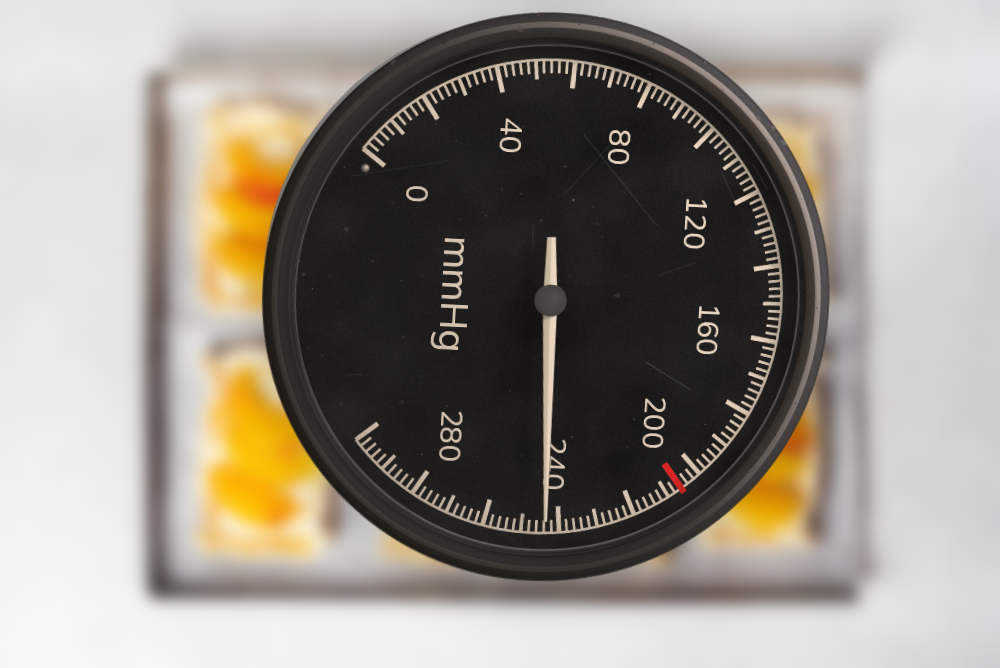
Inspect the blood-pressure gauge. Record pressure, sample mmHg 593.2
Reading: mmHg 244
